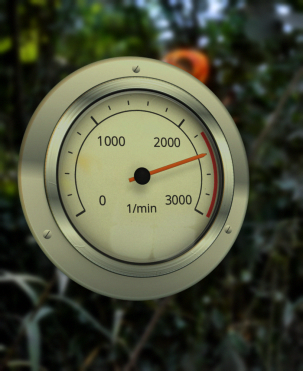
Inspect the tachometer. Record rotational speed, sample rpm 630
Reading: rpm 2400
